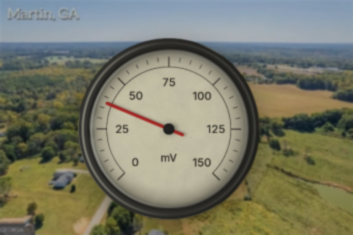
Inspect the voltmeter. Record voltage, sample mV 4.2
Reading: mV 37.5
